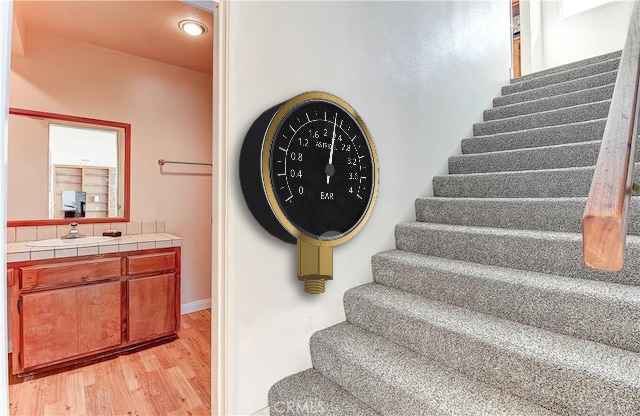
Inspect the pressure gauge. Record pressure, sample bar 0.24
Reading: bar 2.2
